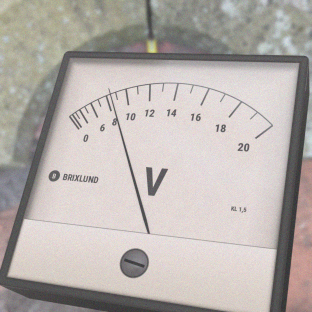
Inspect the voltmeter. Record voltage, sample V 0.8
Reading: V 8.5
